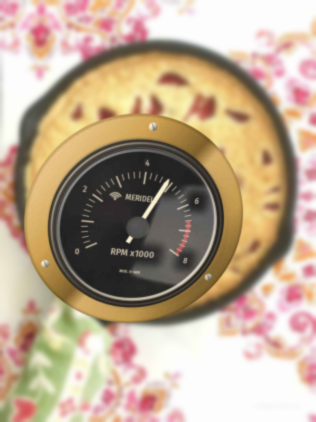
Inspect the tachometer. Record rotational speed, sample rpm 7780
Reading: rpm 4800
